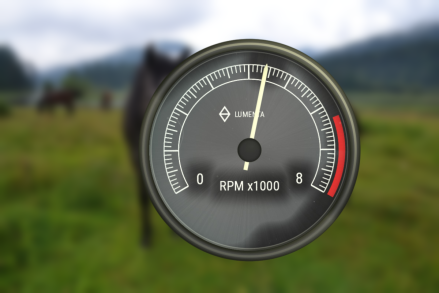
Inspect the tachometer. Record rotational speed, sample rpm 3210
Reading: rpm 4400
